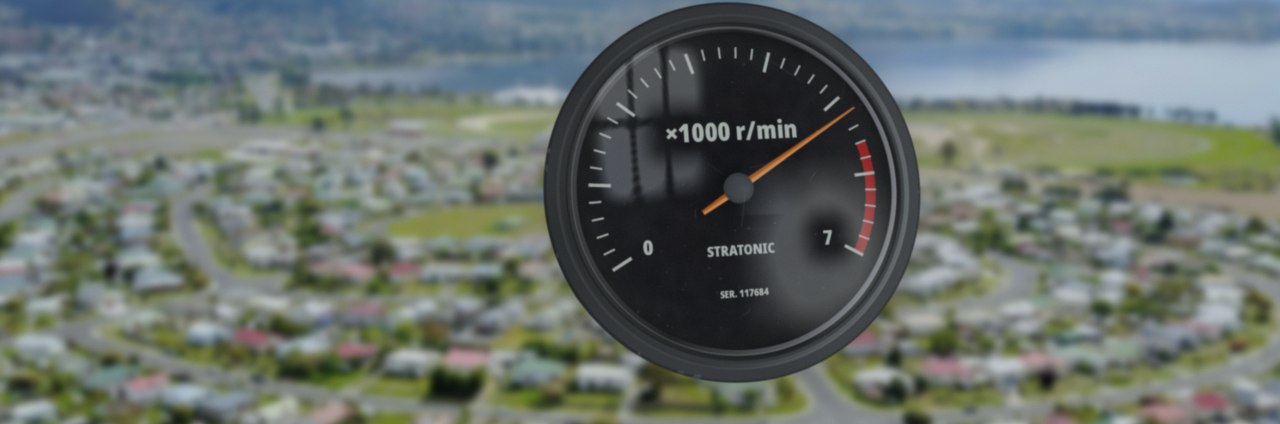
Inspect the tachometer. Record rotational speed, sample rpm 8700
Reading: rpm 5200
